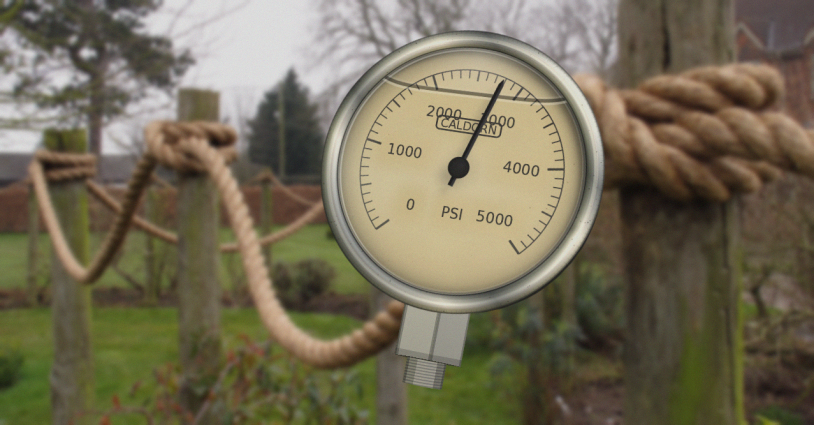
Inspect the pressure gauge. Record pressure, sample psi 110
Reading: psi 2800
